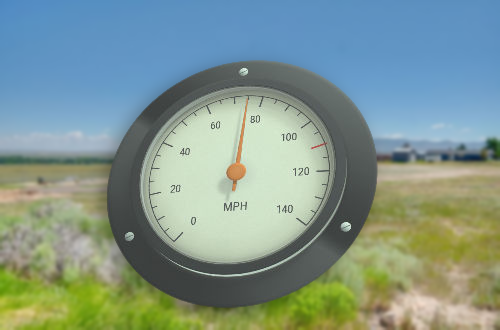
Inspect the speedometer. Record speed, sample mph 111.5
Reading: mph 75
